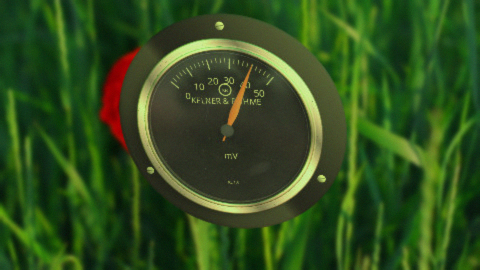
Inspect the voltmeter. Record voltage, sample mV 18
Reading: mV 40
